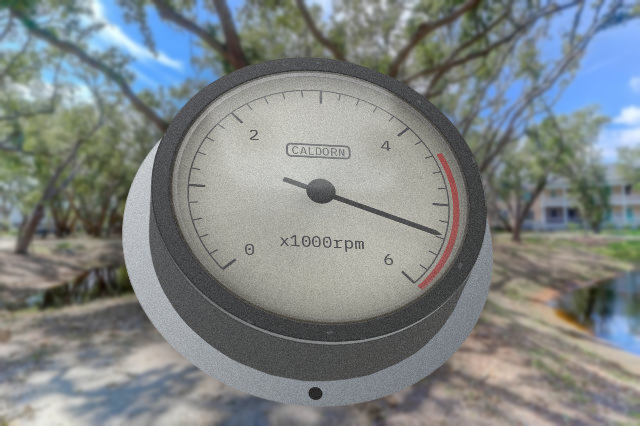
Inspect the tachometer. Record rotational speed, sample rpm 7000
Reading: rpm 5400
